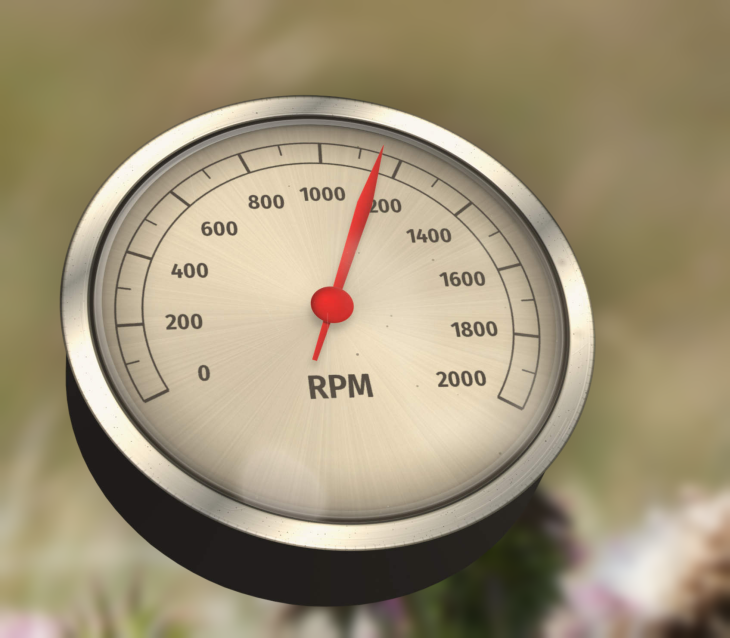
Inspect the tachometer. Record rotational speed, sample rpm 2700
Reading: rpm 1150
